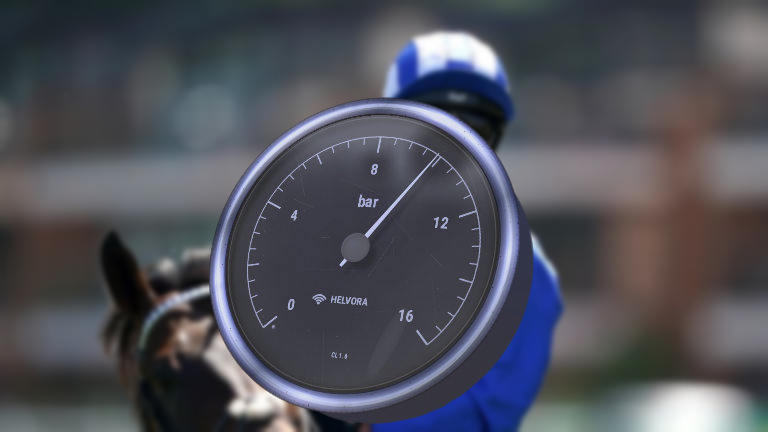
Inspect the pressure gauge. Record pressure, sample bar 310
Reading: bar 10
